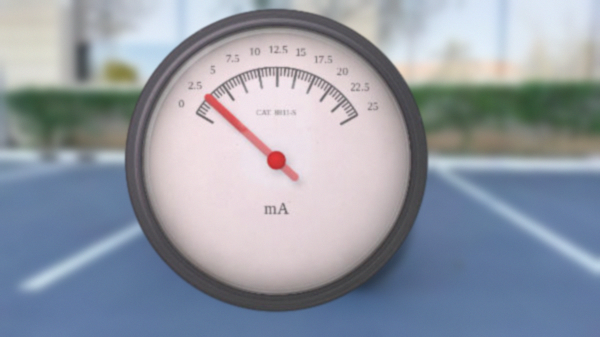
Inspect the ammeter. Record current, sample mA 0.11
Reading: mA 2.5
